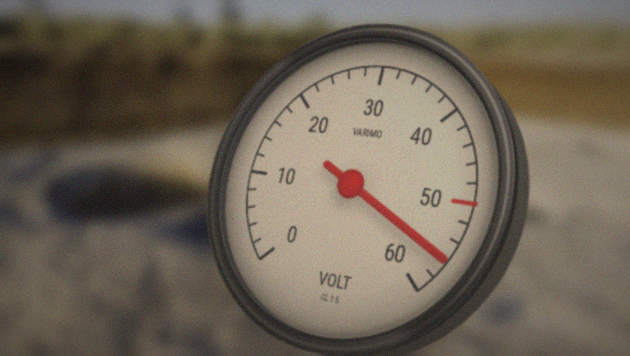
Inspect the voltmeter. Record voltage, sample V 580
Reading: V 56
